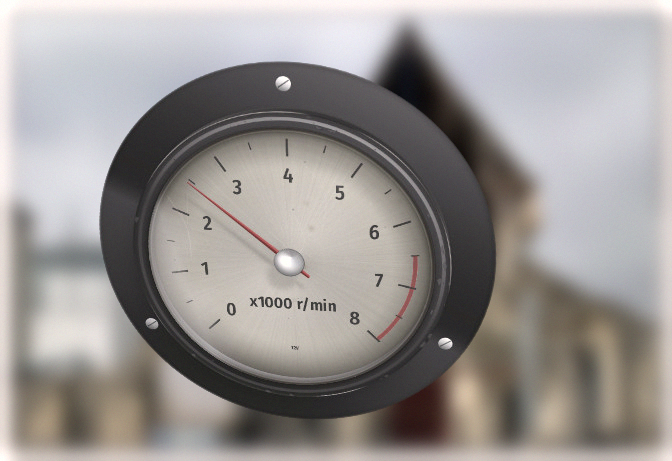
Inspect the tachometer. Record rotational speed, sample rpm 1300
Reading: rpm 2500
